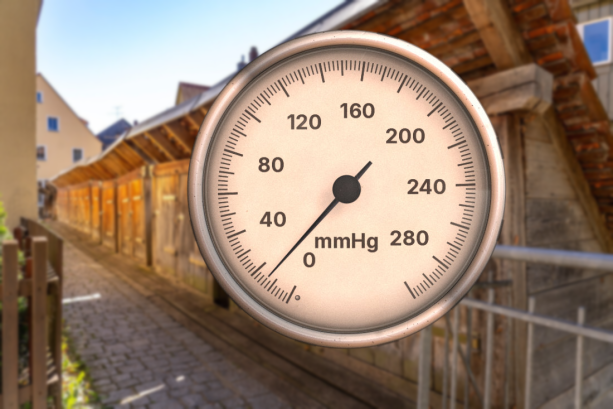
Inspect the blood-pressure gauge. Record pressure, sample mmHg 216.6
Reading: mmHg 14
